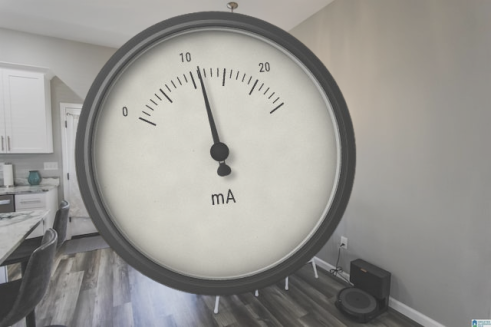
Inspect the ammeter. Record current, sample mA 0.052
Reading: mA 11
